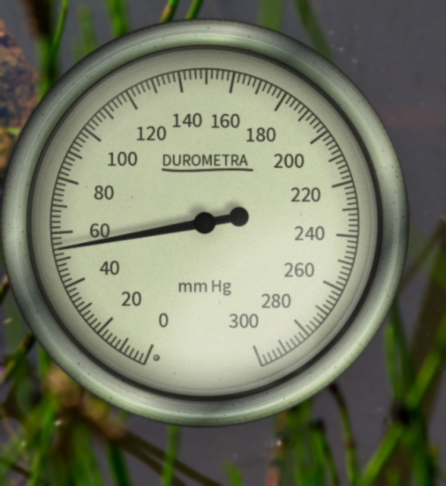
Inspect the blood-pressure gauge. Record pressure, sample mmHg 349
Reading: mmHg 54
